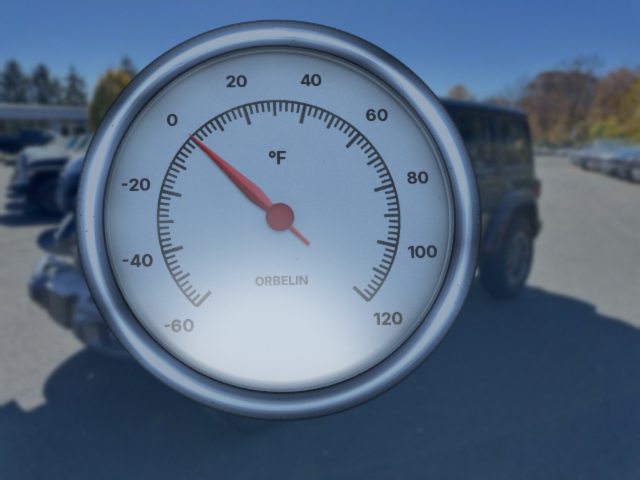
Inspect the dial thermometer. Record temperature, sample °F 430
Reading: °F 0
